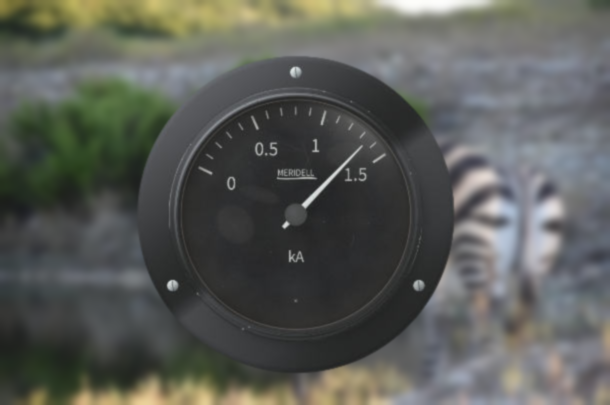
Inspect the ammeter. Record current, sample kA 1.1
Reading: kA 1.35
